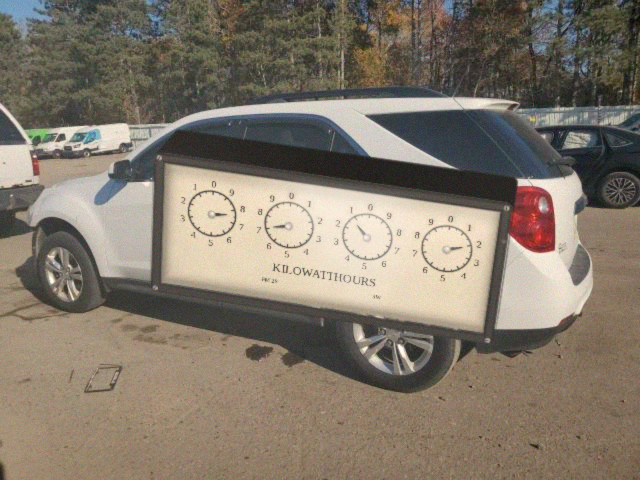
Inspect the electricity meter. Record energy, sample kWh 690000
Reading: kWh 7712
